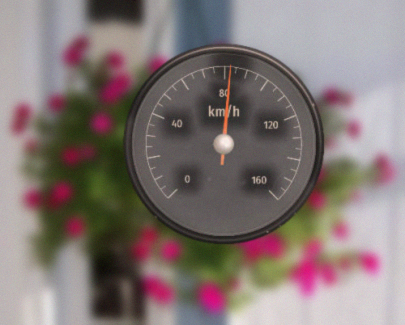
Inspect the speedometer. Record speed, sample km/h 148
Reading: km/h 82.5
